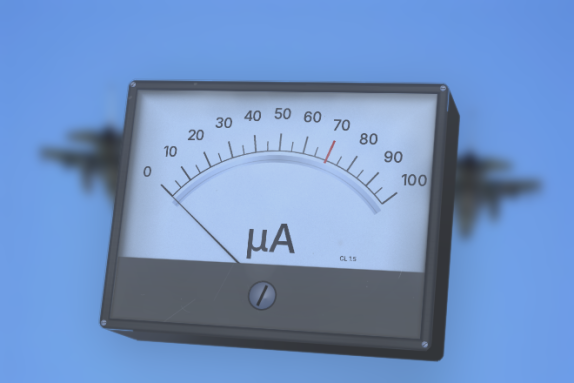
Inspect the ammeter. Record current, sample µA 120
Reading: µA 0
